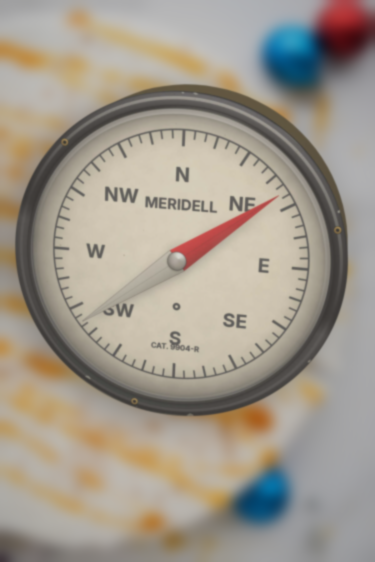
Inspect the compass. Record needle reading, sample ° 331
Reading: ° 52.5
